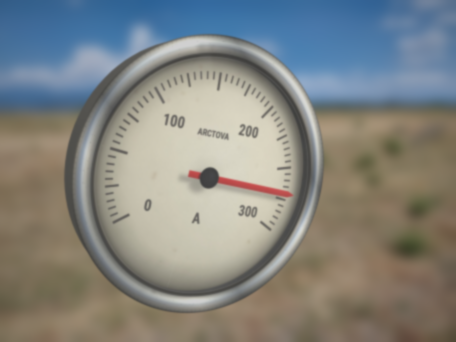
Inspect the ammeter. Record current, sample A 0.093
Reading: A 270
